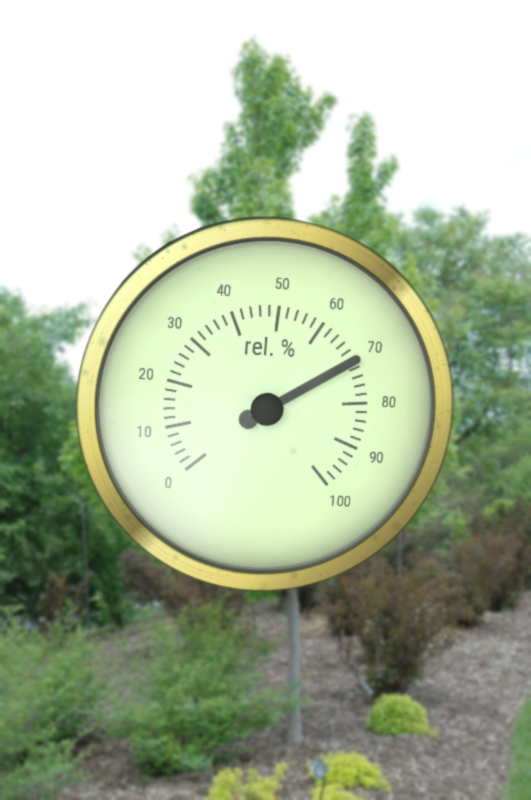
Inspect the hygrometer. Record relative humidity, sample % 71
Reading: % 70
